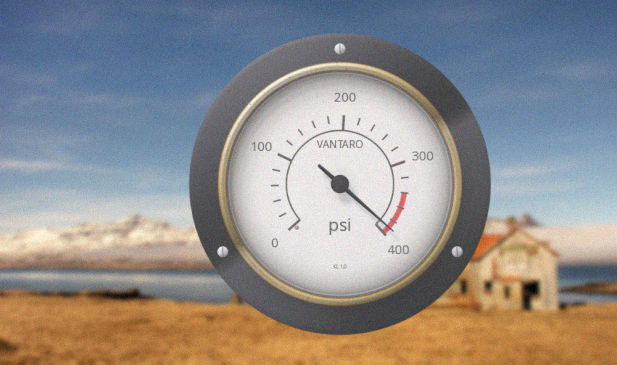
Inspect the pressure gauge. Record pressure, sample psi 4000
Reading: psi 390
